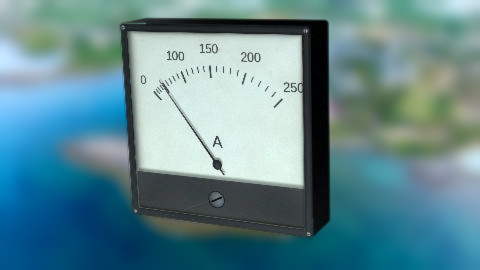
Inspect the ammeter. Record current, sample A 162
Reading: A 50
